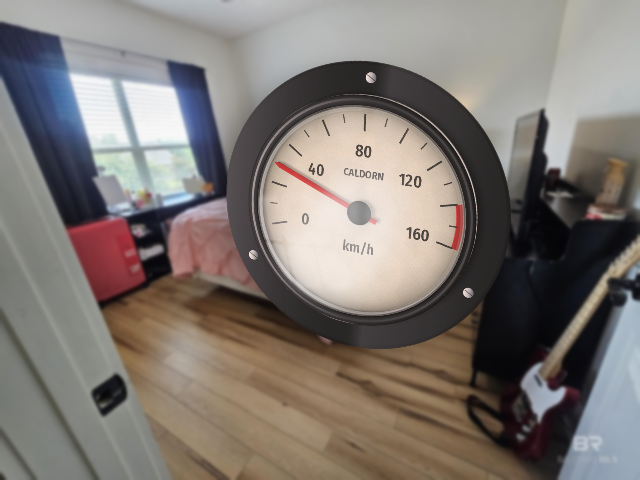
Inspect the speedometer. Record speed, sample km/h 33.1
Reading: km/h 30
